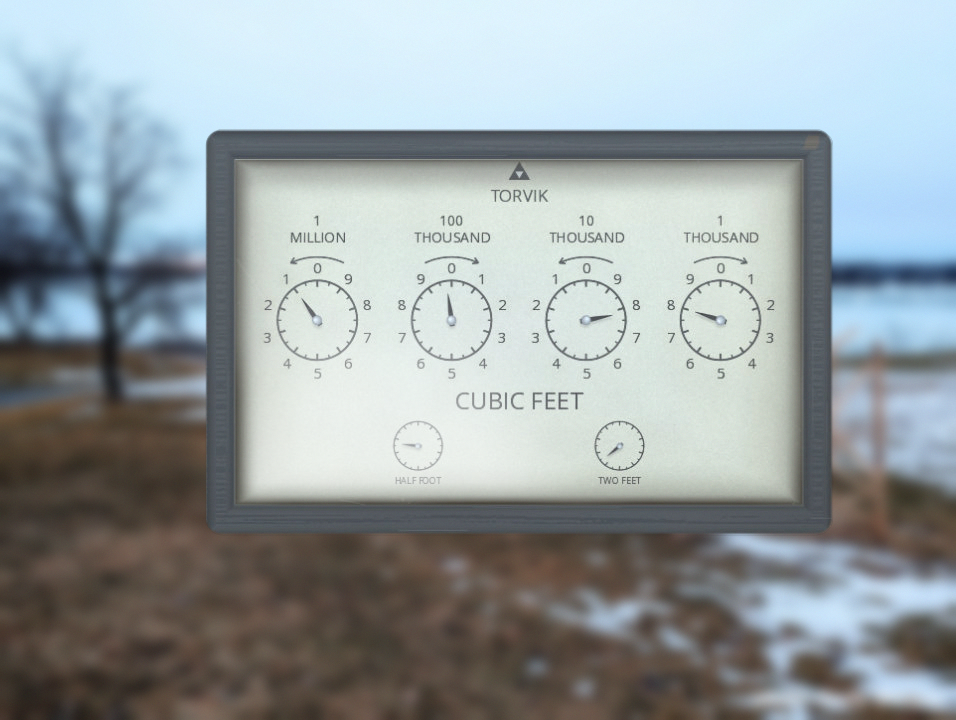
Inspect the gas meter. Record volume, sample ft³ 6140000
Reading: ft³ 97800
